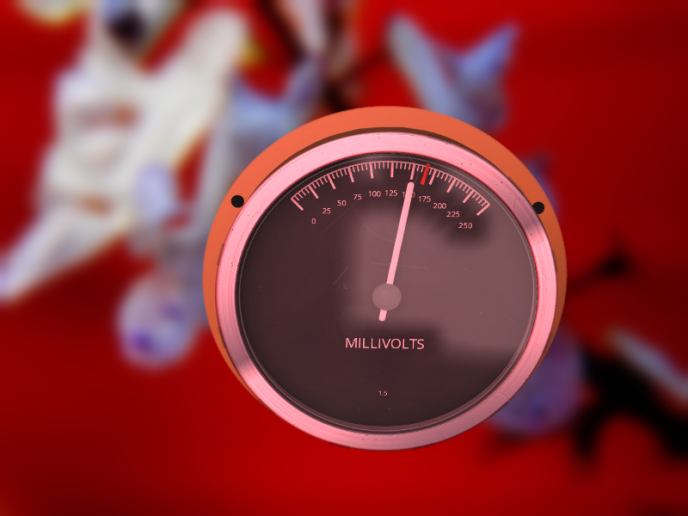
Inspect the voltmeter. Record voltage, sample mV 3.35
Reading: mV 150
